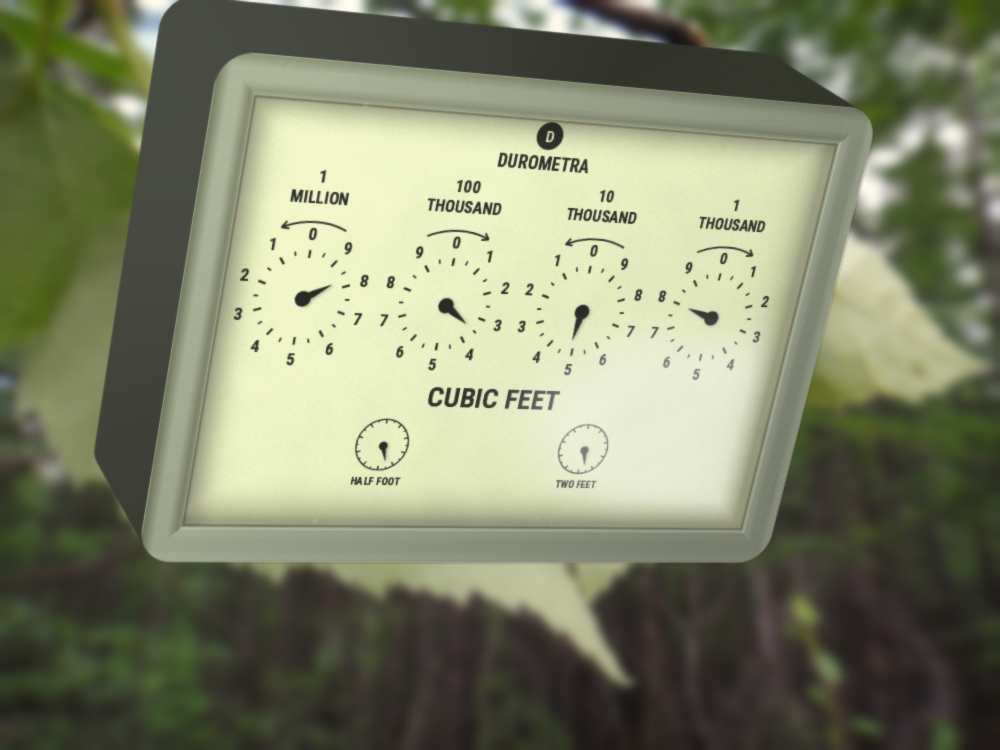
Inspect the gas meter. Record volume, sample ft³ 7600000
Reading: ft³ 834800
